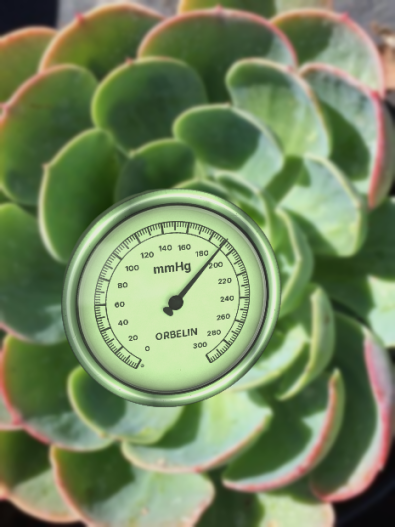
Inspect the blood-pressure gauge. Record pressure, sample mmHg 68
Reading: mmHg 190
